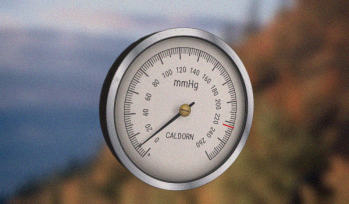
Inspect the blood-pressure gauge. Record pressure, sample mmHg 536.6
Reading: mmHg 10
